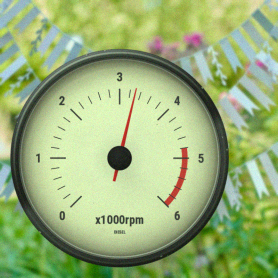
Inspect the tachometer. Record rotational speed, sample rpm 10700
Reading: rpm 3300
